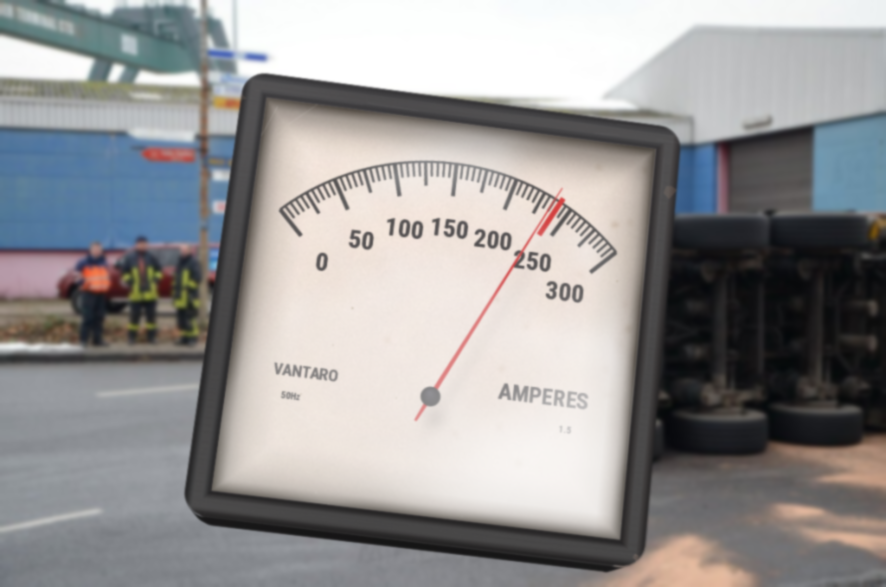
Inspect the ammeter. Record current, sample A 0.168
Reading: A 235
